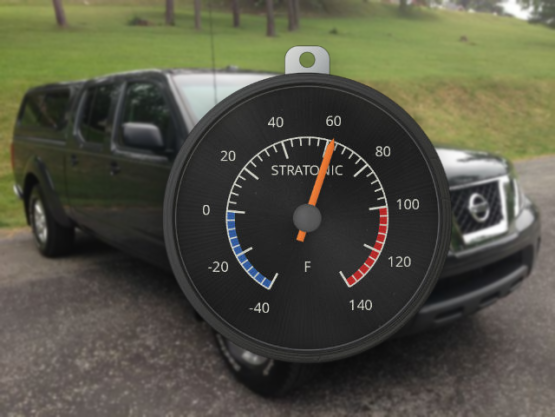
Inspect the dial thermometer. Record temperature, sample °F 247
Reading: °F 62
